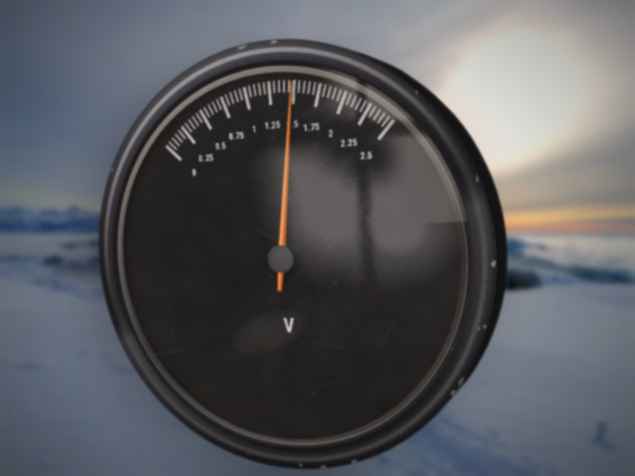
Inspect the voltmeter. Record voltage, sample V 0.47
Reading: V 1.5
